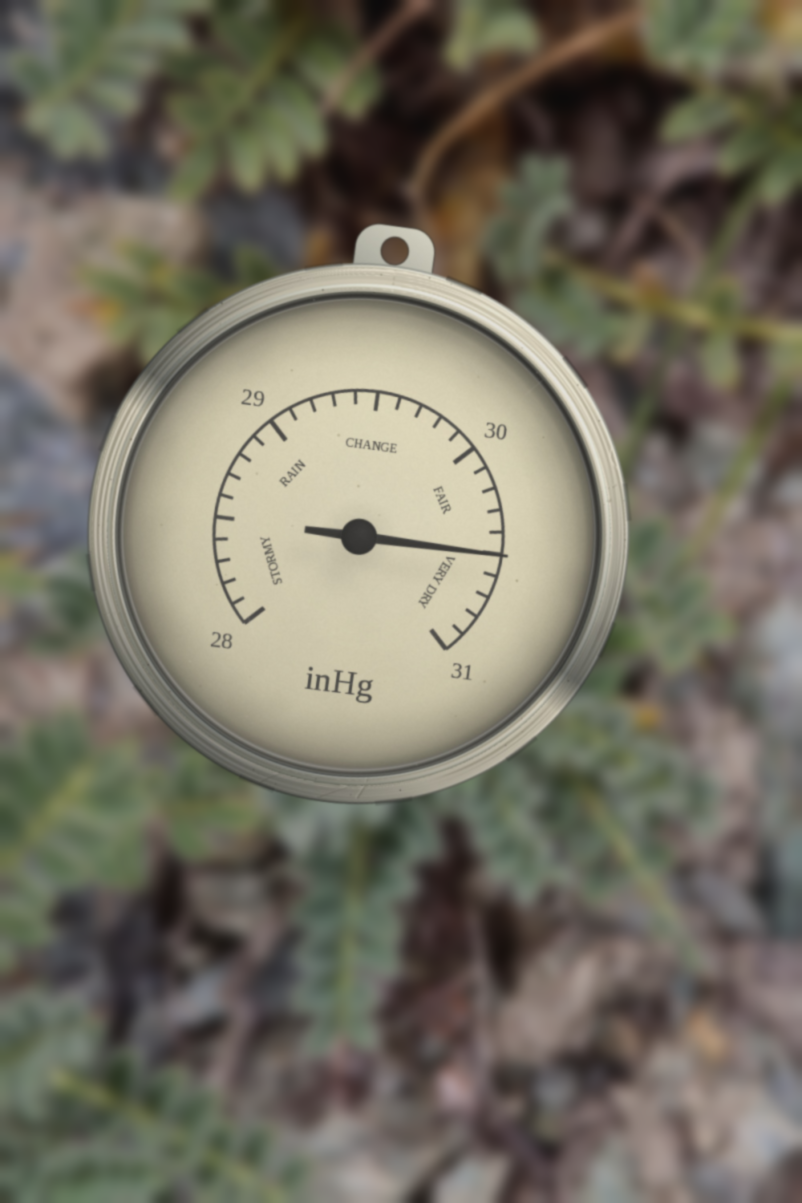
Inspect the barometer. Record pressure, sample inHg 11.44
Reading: inHg 30.5
